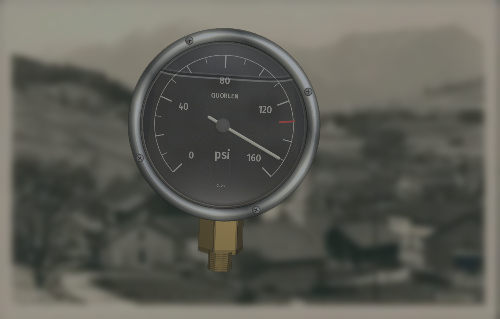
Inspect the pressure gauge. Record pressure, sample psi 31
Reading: psi 150
